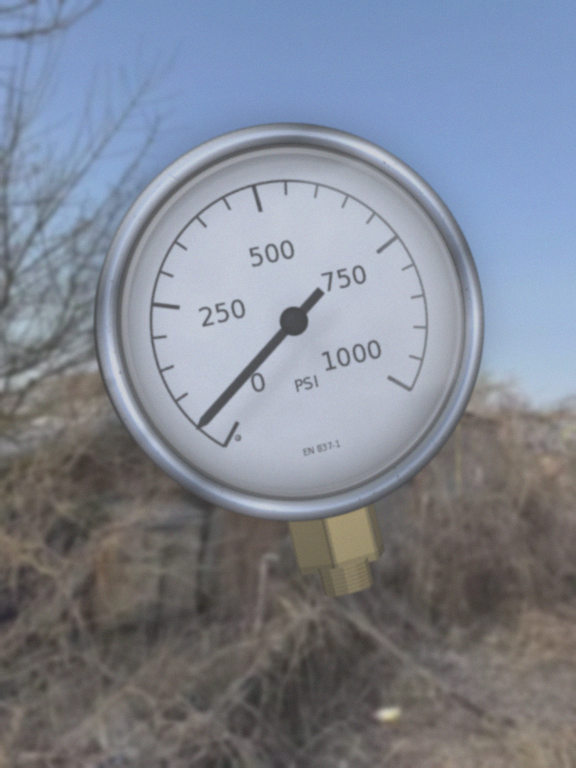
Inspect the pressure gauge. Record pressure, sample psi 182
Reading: psi 50
